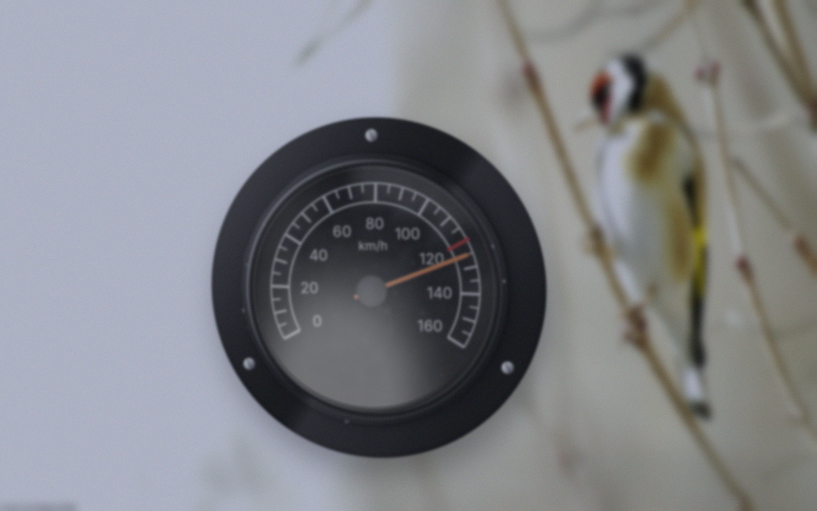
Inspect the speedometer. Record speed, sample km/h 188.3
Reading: km/h 125
